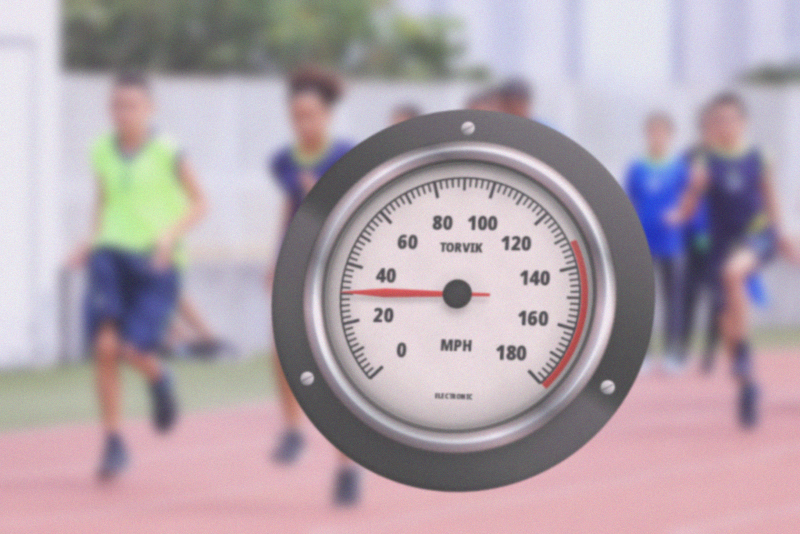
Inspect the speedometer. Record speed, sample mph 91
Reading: mph 30
